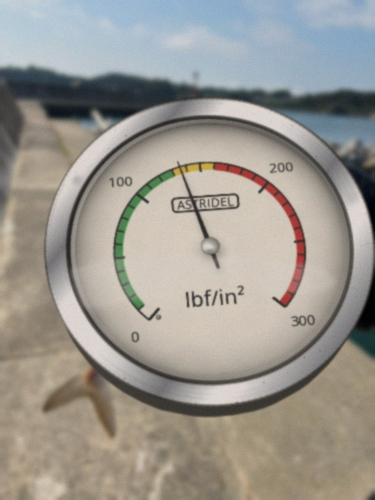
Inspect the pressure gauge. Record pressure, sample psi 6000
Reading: psi 135
